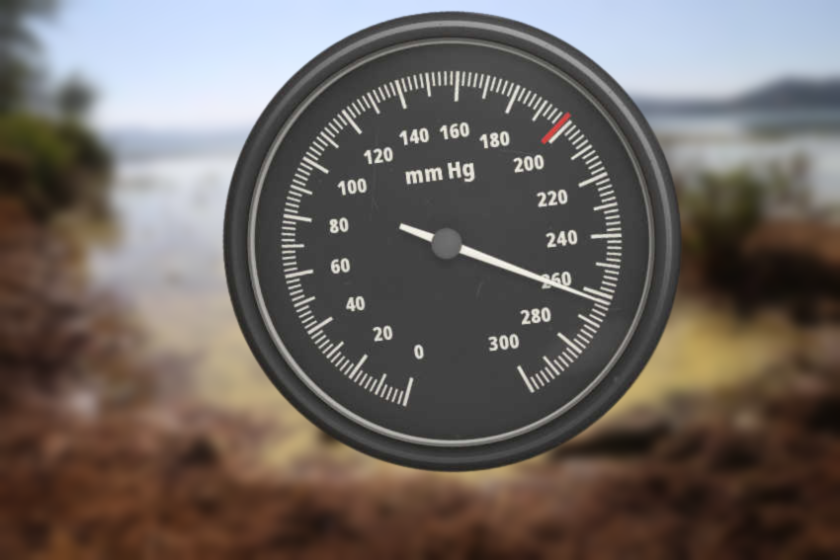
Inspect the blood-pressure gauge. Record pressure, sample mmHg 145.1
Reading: mmHg 262
